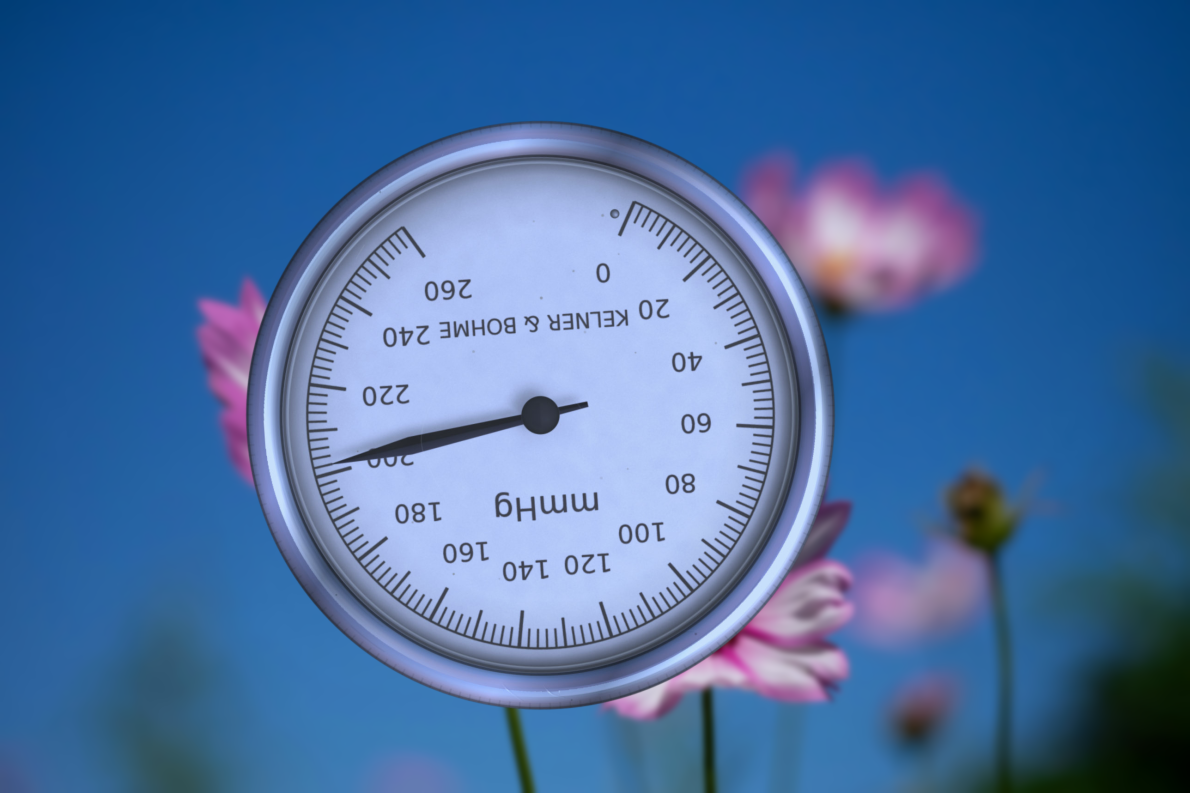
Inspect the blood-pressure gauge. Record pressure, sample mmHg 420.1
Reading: mmHg 202
